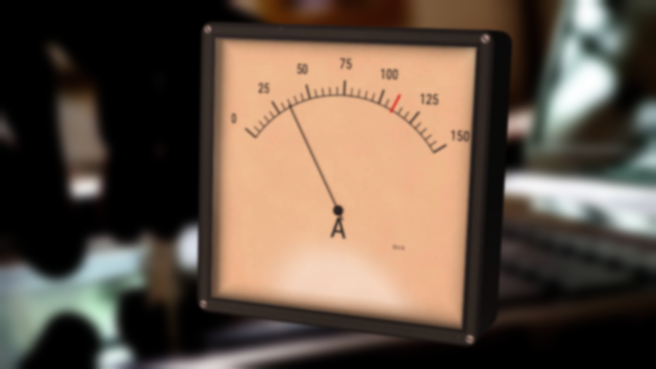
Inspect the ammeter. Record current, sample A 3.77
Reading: A 35
